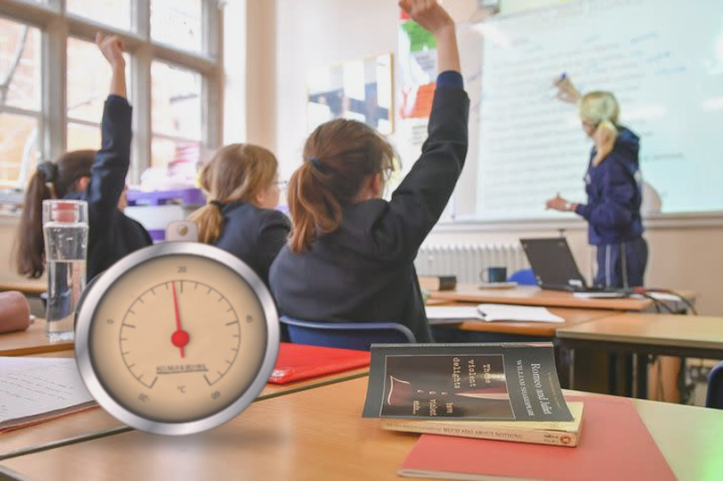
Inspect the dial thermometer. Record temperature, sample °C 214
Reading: °C 18
